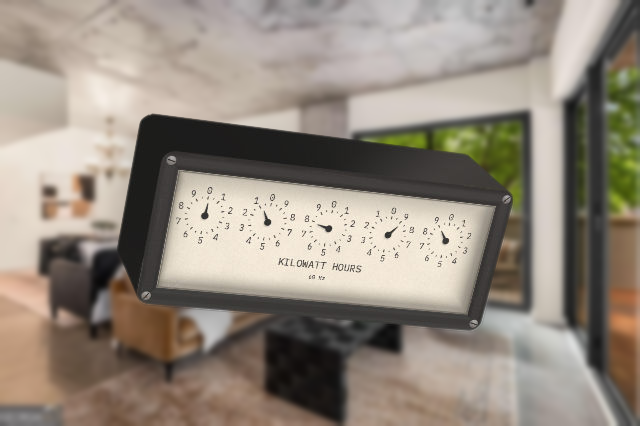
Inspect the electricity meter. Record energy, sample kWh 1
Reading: kWh 789
